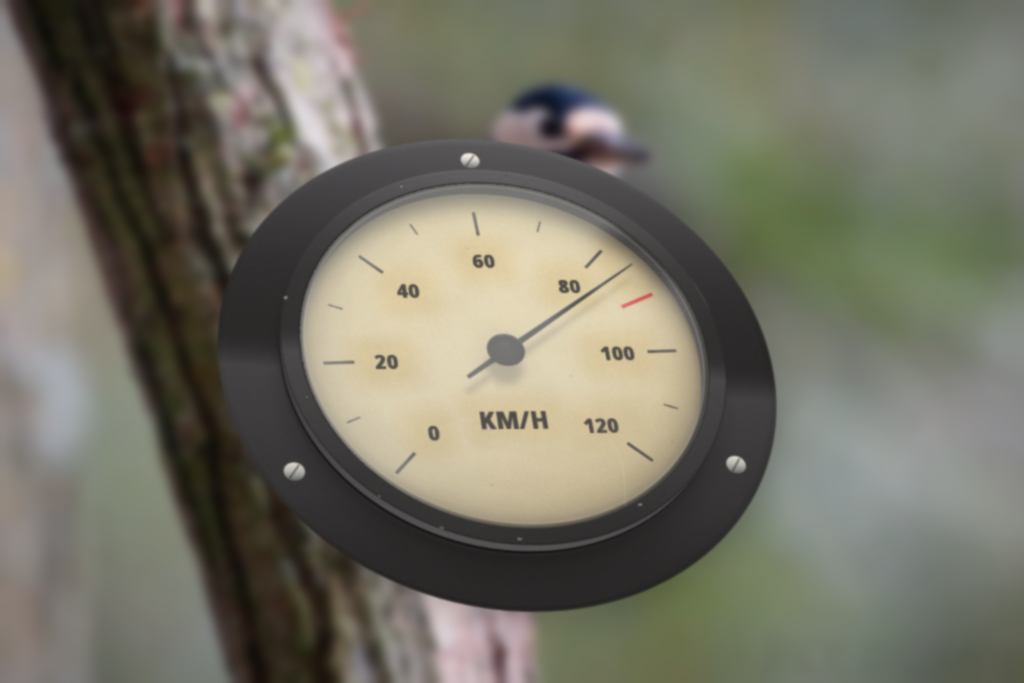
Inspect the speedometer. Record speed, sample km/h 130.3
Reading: km/h 85
